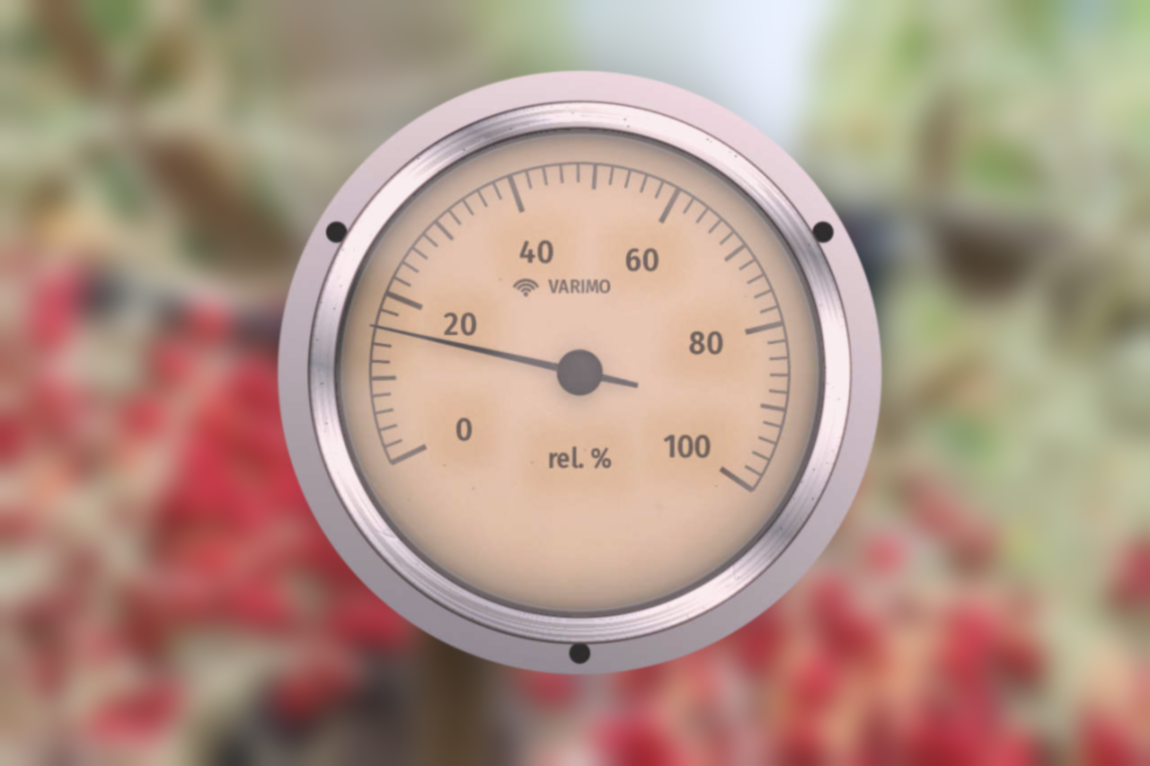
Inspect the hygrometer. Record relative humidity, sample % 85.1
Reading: % 16
